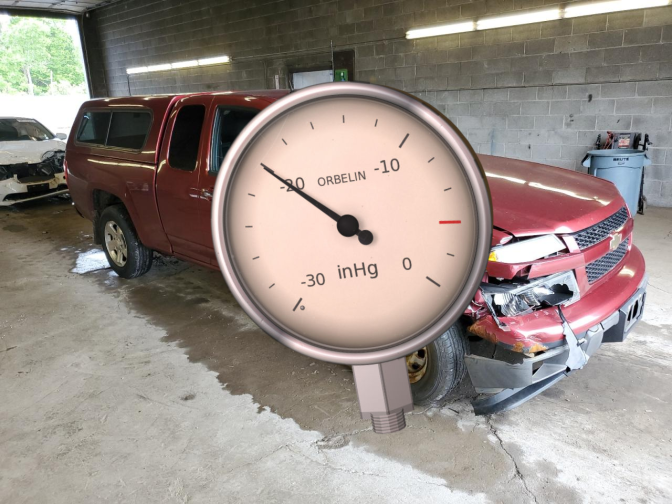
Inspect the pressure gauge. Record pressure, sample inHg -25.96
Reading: inHg -20
